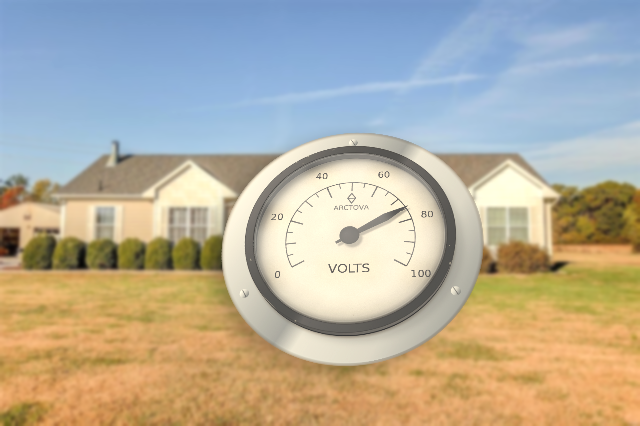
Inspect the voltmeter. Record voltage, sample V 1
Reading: V 75
